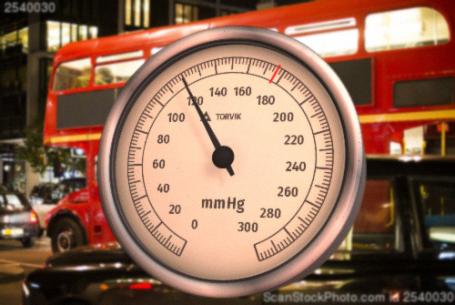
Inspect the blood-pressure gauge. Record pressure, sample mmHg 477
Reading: mmHg 120
